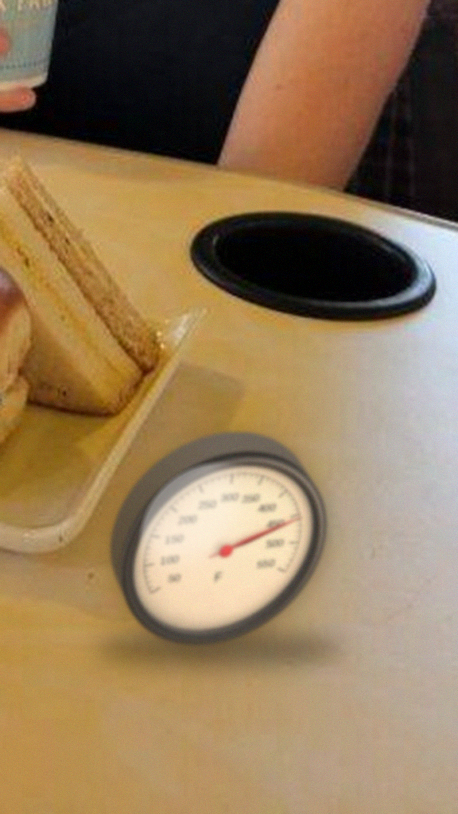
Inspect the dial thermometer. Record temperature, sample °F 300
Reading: °F 450
